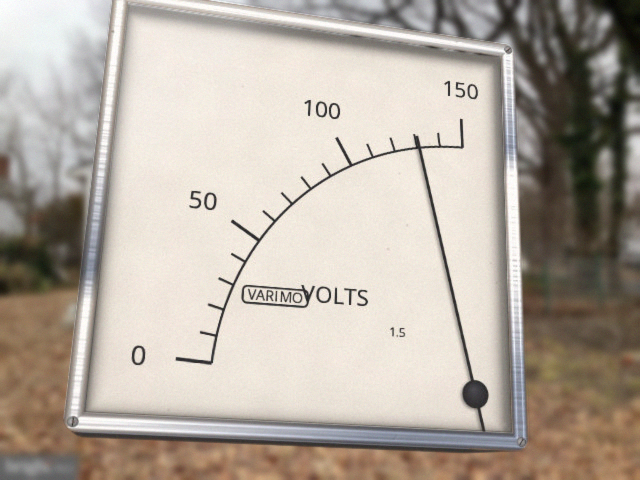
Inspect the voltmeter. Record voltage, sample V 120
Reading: V 130
